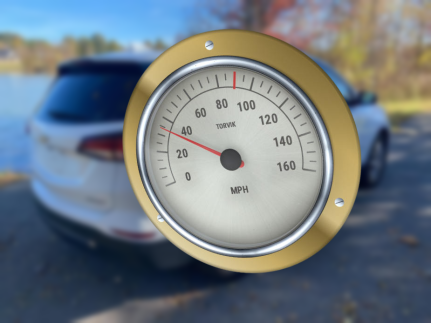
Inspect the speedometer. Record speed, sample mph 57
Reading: mph 35
